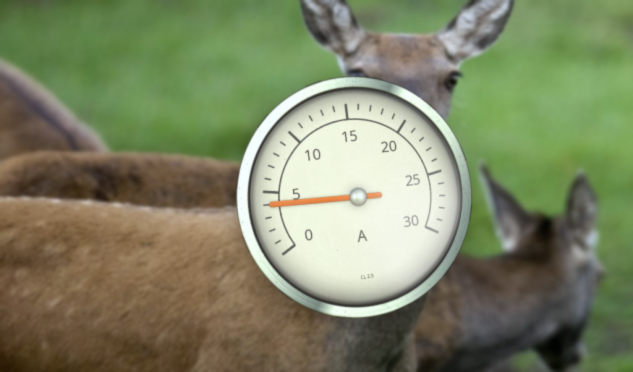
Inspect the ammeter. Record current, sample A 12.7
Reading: A 4
